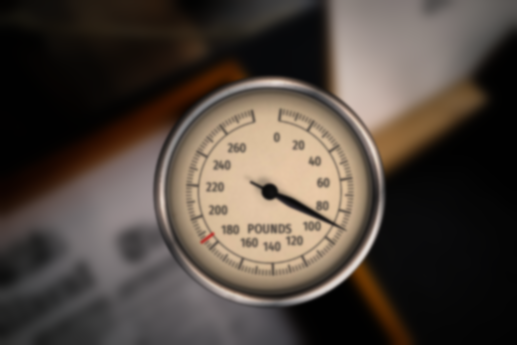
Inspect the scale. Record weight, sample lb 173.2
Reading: lb 90
